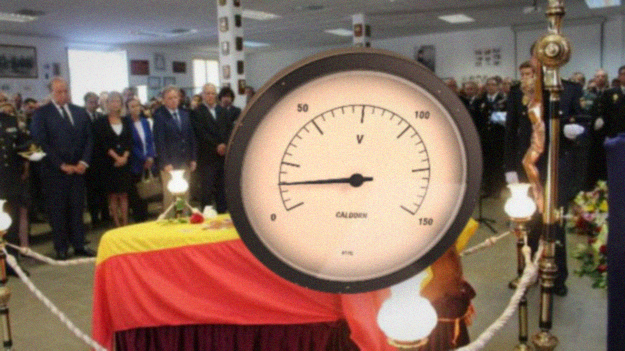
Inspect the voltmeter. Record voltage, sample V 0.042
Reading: V 15
